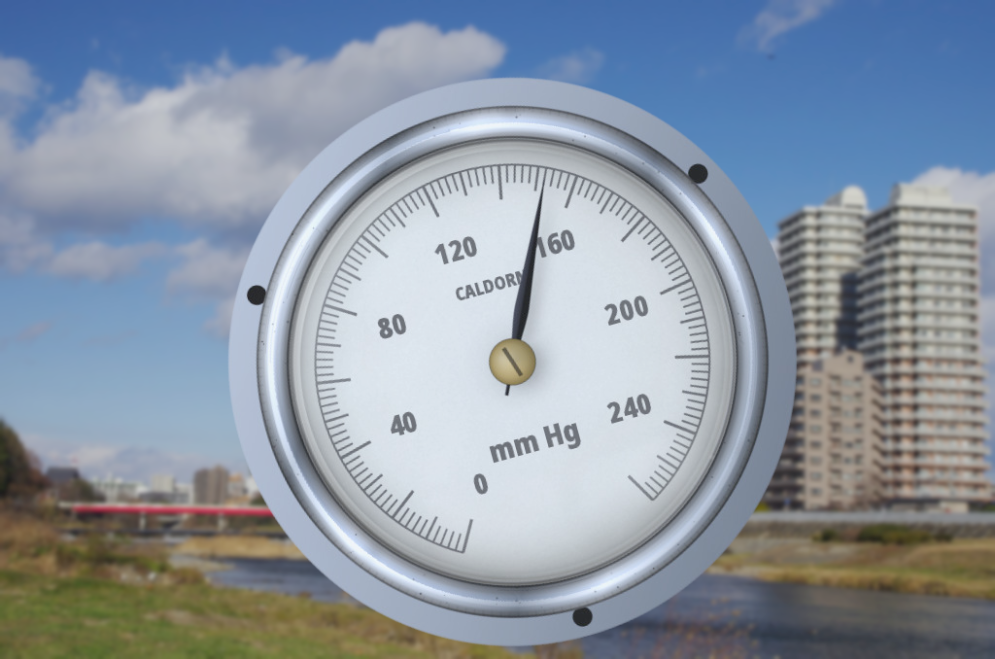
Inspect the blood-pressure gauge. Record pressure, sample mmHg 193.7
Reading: mmHg 152
